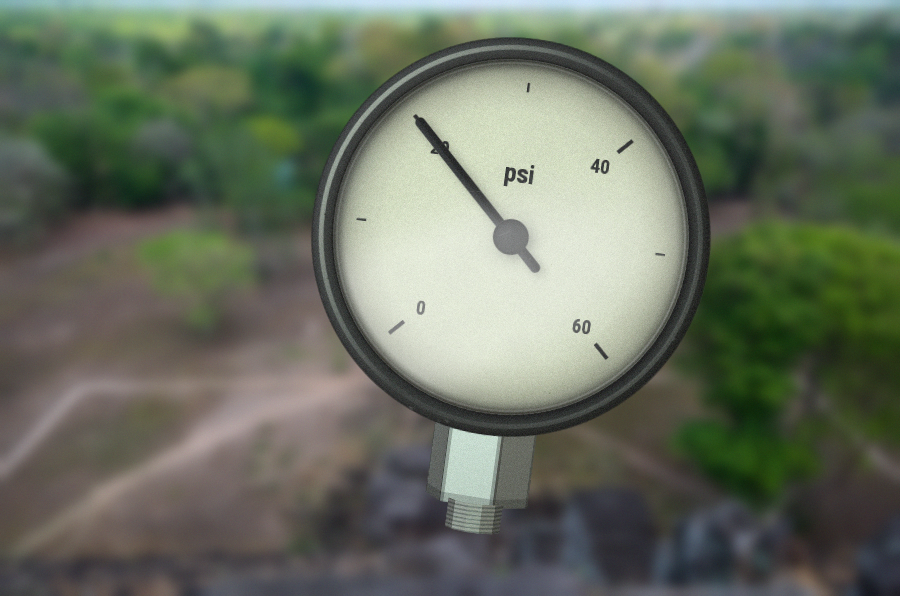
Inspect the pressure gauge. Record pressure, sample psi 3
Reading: psi 20
